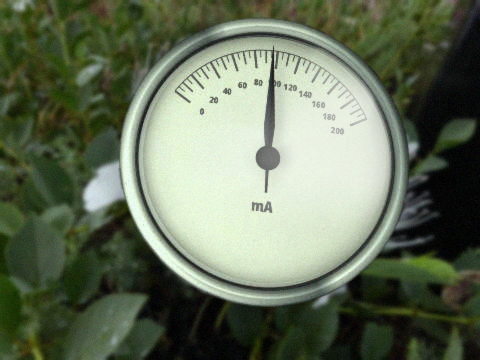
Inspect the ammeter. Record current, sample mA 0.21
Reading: mA 95
